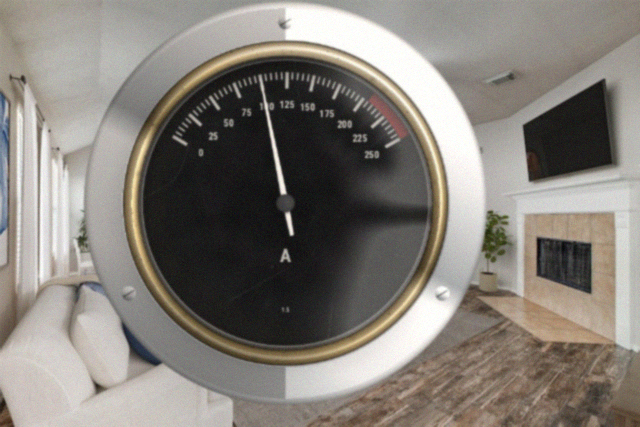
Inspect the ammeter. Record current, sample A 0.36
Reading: A 100
